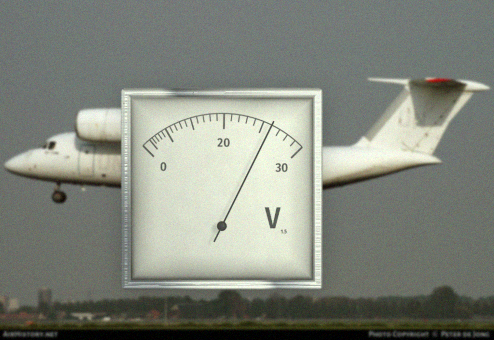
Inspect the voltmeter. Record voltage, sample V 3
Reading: V 26
